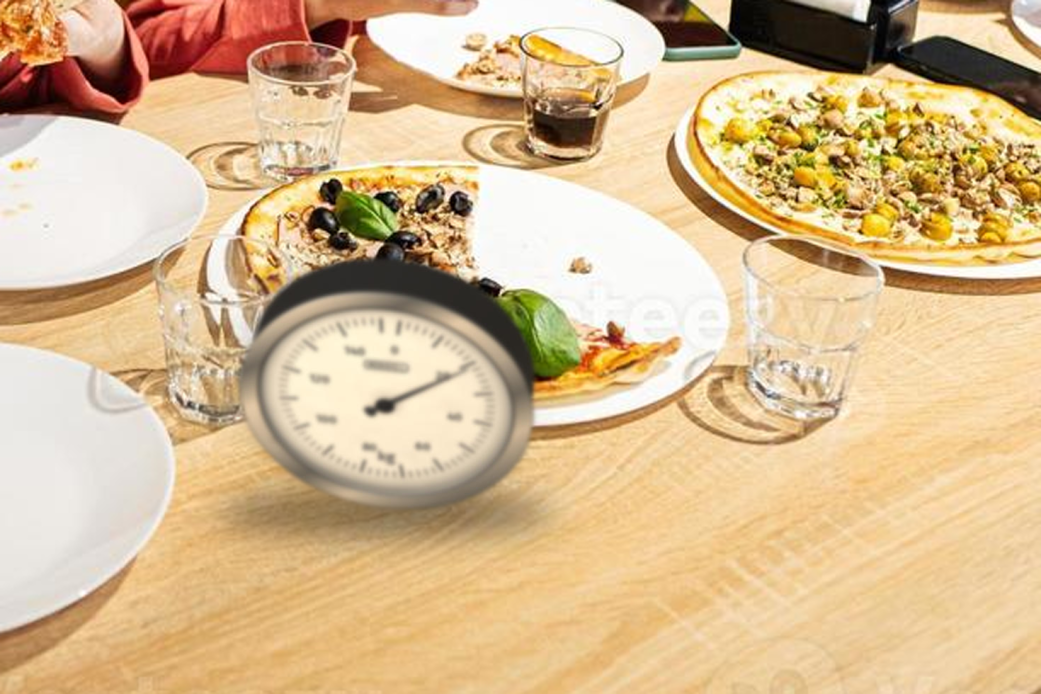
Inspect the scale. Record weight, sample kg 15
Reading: kg 20
